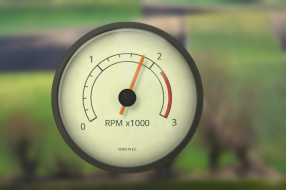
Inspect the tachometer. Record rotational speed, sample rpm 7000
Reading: rpm 1800
